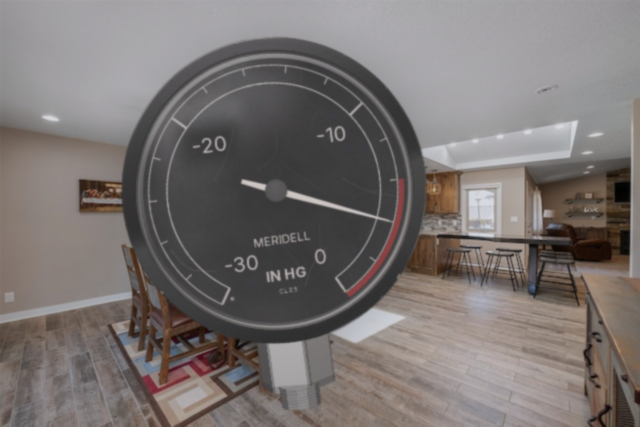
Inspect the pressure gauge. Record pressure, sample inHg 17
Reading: inHg -4
